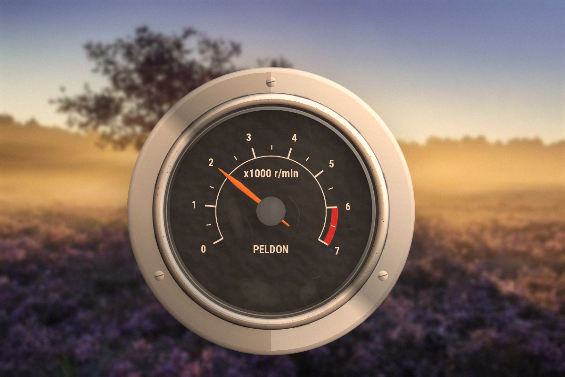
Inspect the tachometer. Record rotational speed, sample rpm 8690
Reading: rpm 2000
